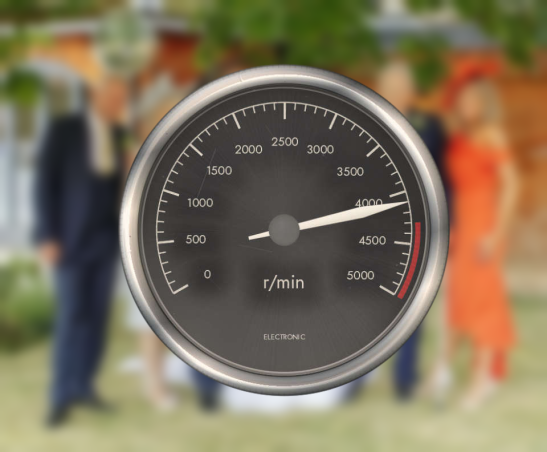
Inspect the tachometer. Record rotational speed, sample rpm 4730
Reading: rpm 4100
